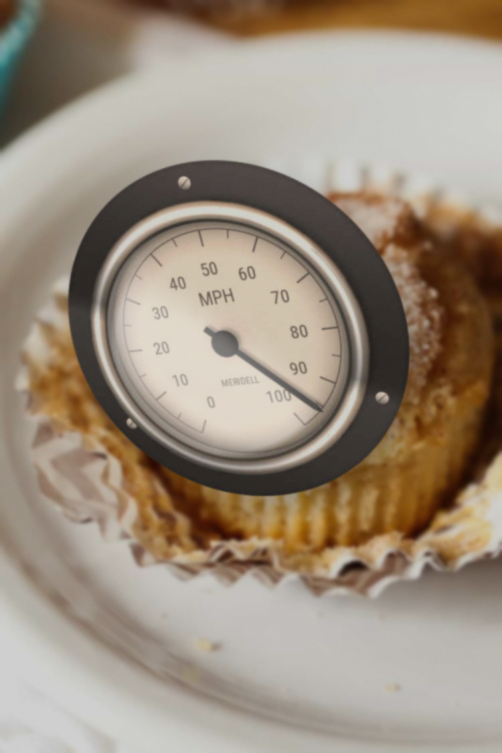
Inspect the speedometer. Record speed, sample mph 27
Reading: mph 95
